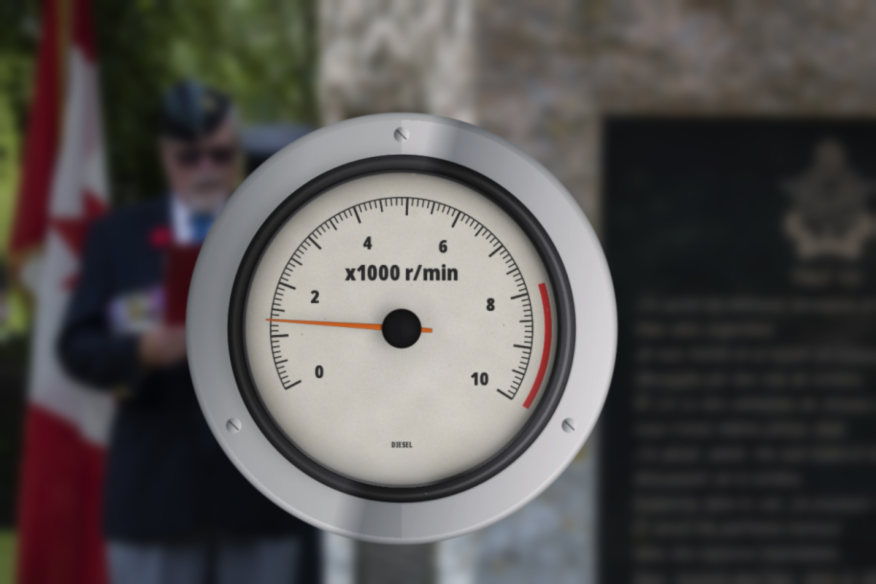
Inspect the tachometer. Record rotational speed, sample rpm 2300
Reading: rpm 1300
